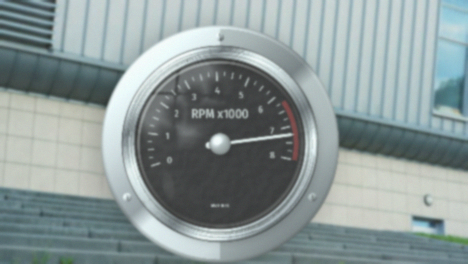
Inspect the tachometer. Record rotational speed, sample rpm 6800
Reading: rpm 7250
